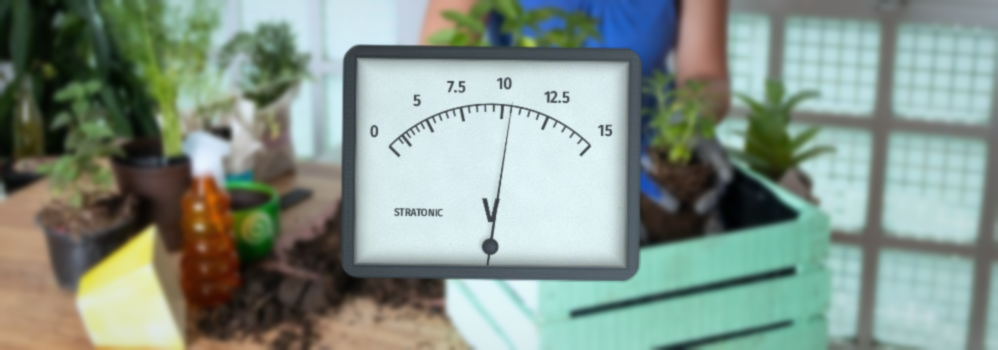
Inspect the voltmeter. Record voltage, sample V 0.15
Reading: V 10.5
